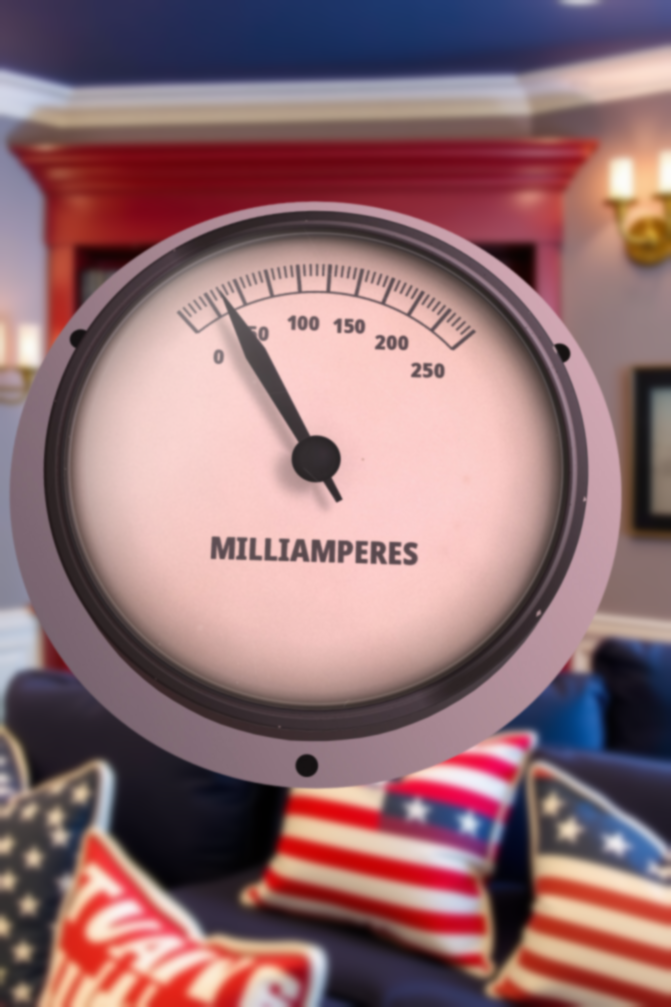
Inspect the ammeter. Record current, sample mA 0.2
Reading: mA 35
